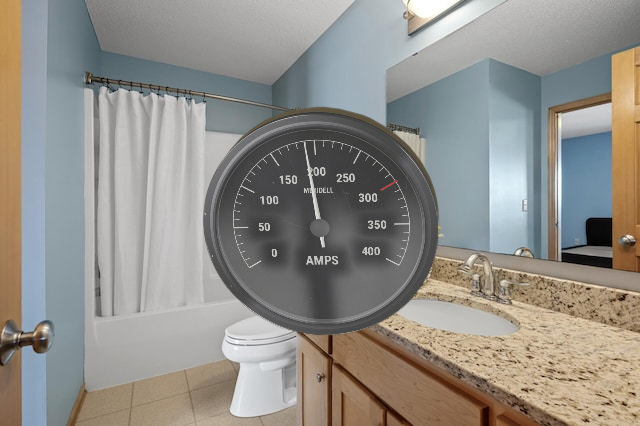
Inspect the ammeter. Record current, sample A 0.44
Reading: A 190
